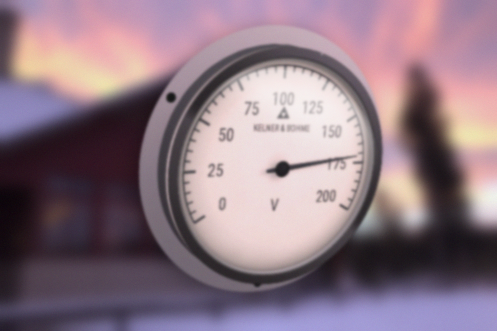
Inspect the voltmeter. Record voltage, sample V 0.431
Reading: V 170
